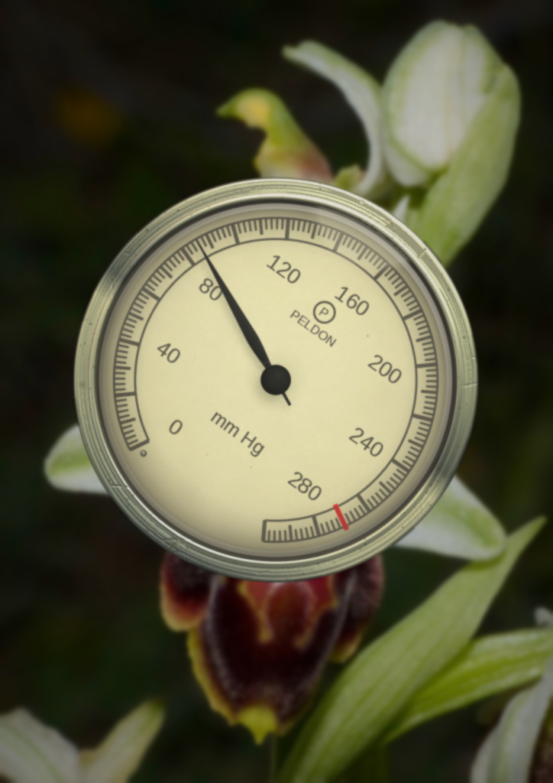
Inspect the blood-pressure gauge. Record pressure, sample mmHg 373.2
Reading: mmHg 86
